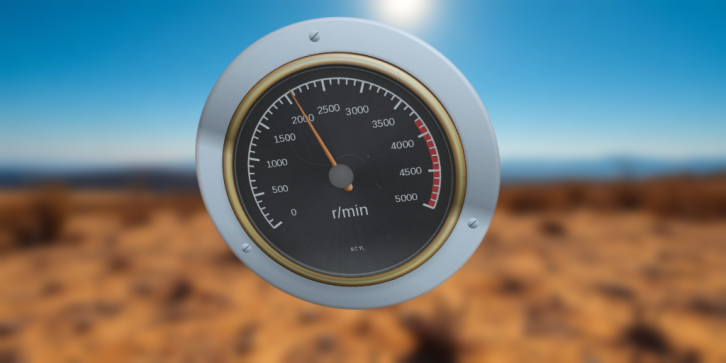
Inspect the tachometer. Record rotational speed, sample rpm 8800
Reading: rpm 2100
